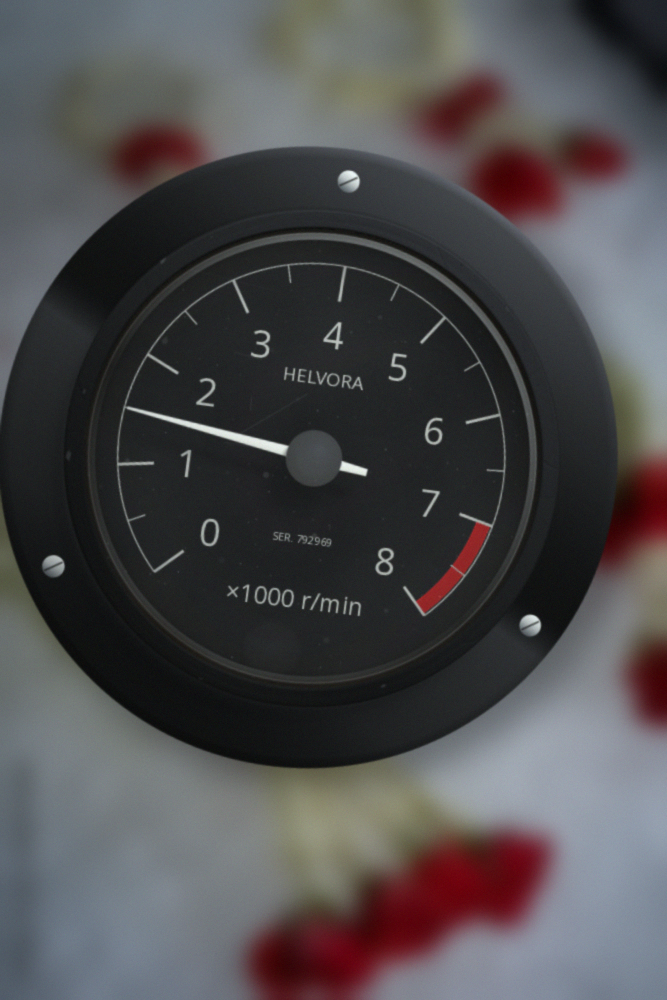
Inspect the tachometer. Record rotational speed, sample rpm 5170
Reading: rpm 1500
